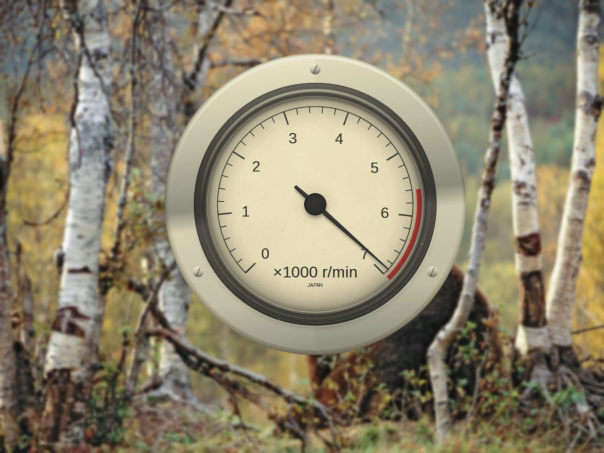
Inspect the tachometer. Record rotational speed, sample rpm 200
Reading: rpm 6900
